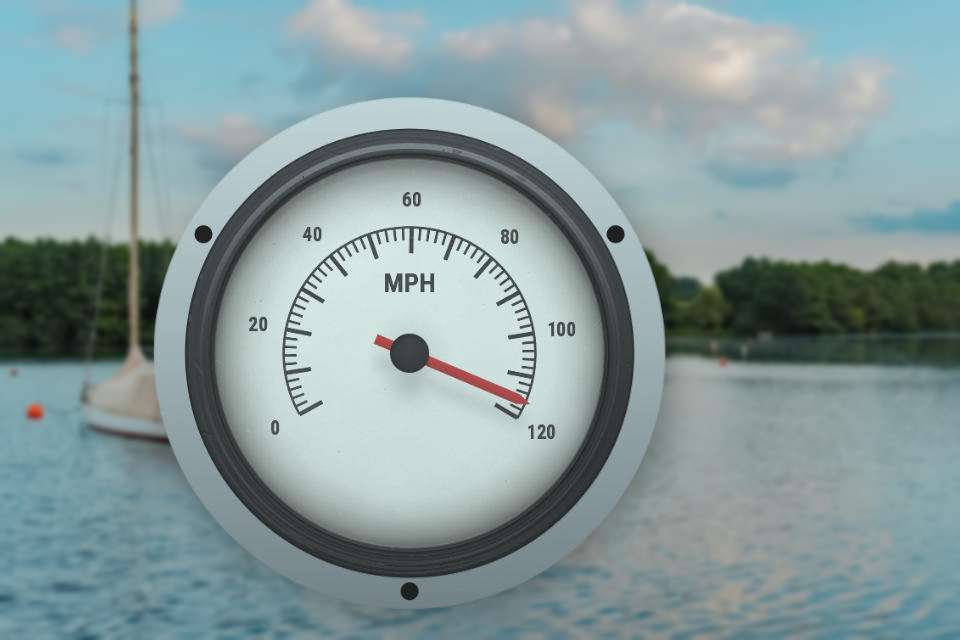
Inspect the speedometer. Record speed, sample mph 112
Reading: mph 116
